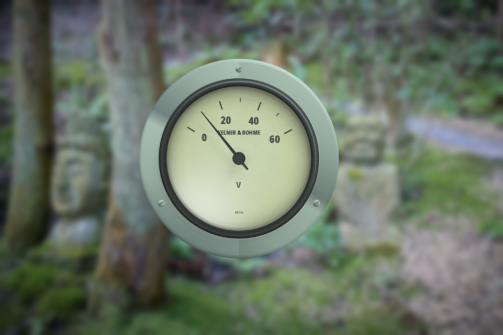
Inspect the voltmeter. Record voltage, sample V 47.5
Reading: V 10
